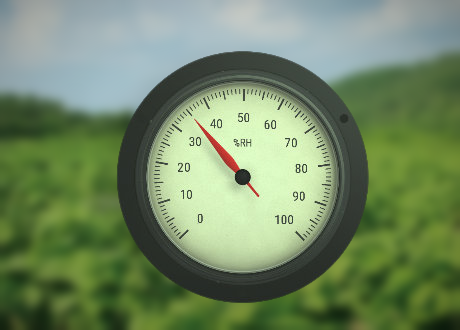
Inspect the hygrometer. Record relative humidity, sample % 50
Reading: % 35
